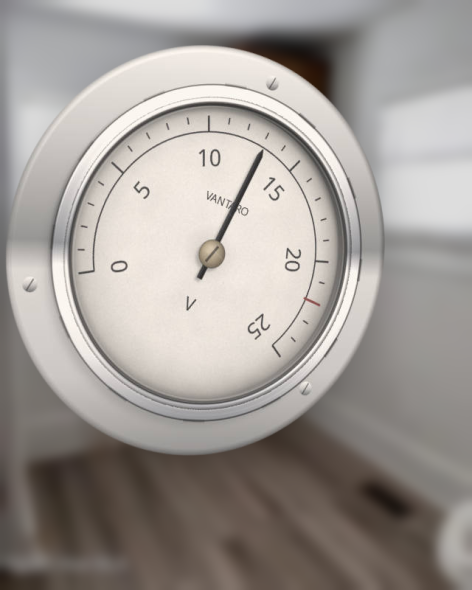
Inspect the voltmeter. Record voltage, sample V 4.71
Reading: V 13
